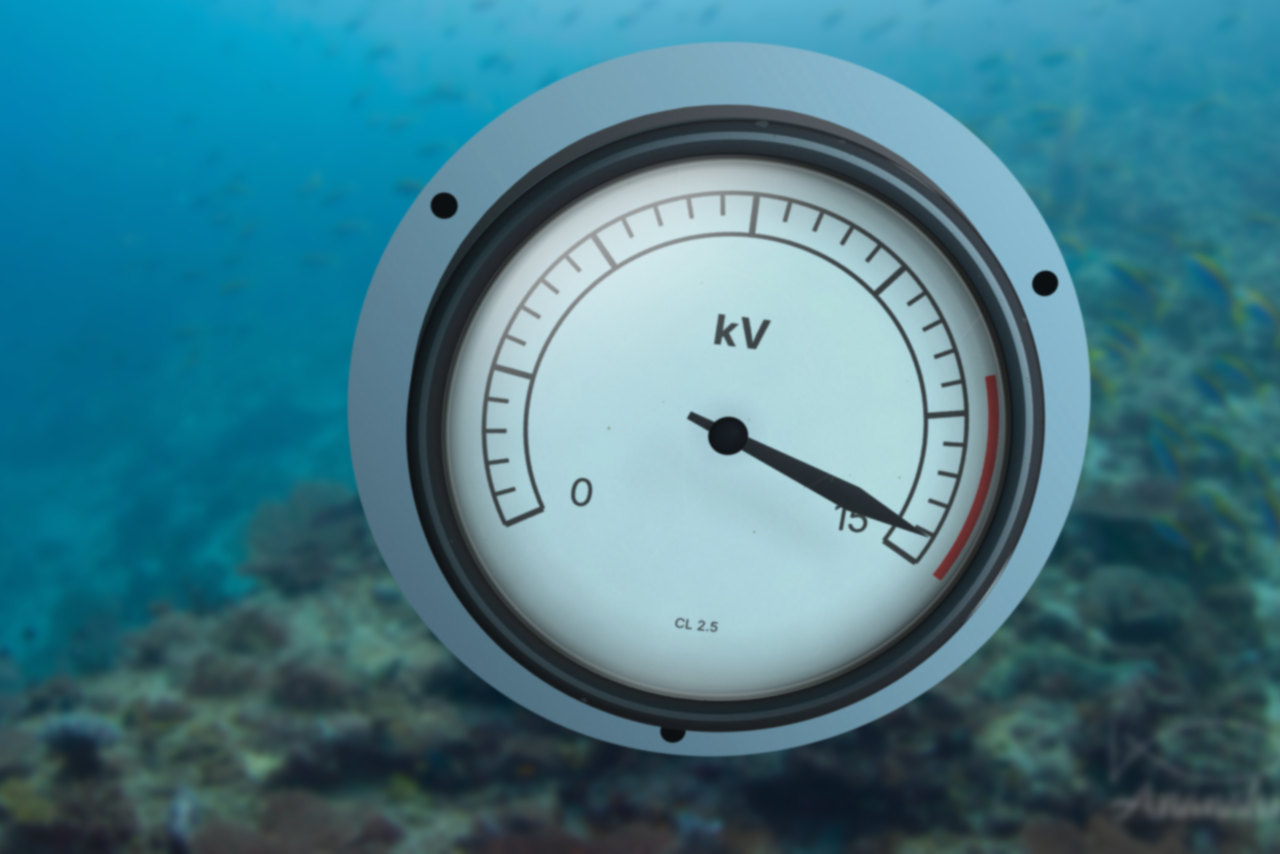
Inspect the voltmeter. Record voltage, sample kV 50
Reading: kV 14.5
